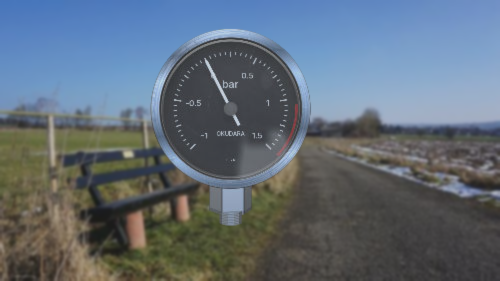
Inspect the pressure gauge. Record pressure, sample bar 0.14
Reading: bar 0
